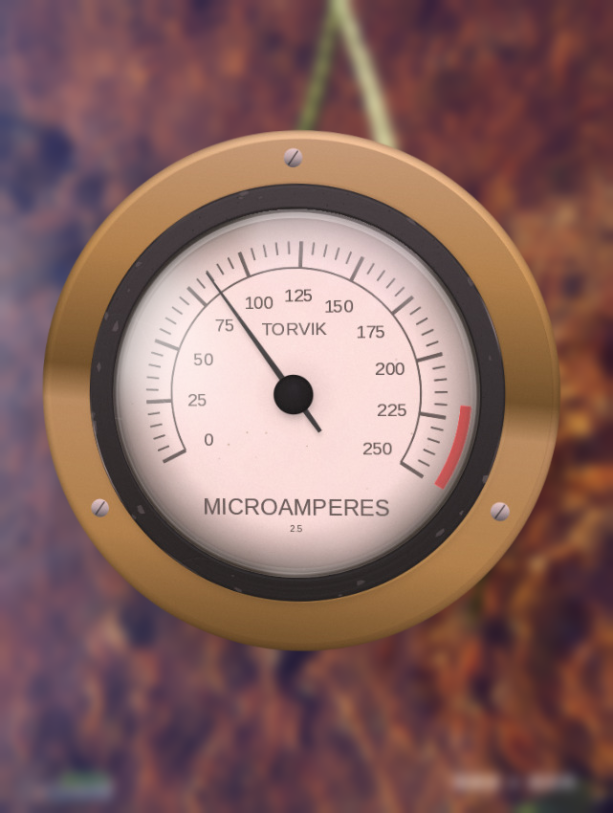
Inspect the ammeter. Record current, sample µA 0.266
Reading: µA 85
